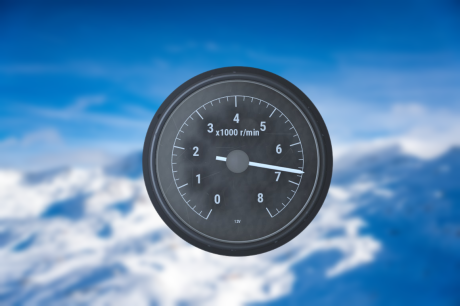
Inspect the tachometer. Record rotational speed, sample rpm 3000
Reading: rpm 6700
